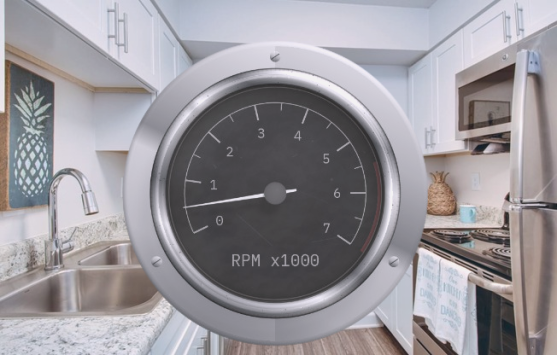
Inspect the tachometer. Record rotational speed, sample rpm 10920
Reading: rpm 500
